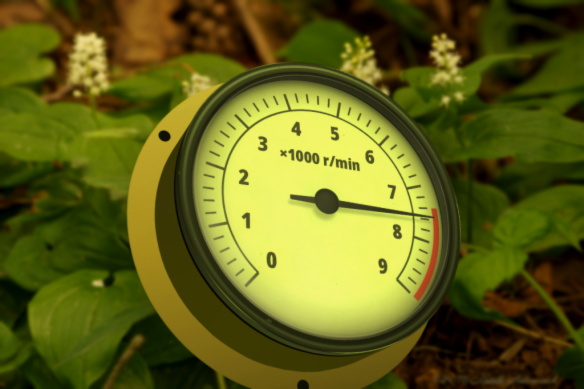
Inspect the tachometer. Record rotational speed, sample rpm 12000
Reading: rpm 7600
